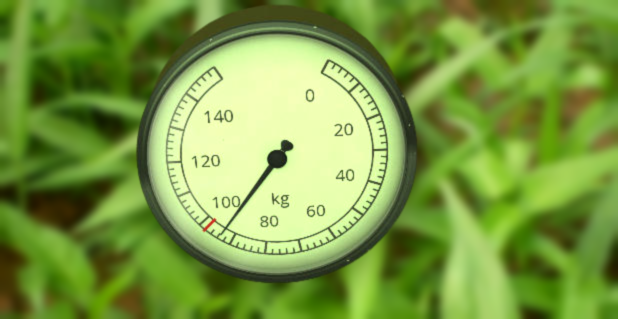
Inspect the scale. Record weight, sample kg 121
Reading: kg 94
